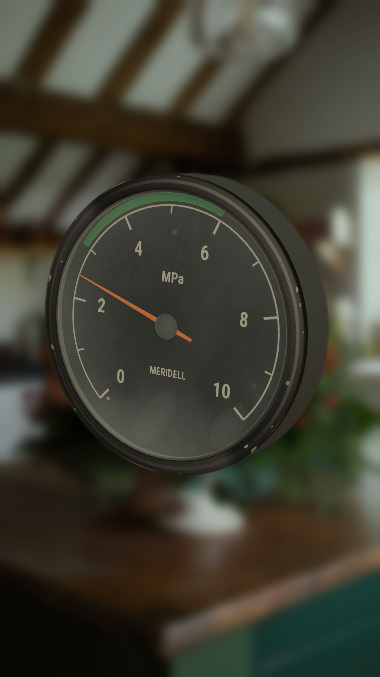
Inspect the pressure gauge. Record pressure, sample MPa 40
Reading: MPa 2.5
